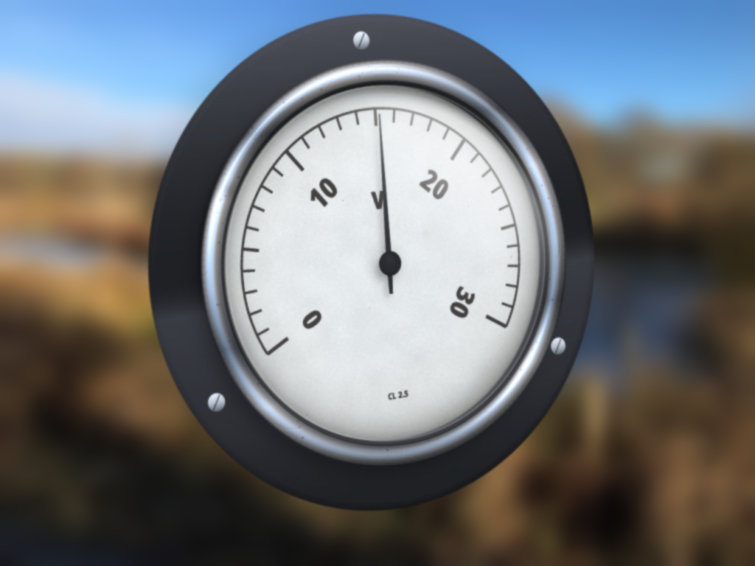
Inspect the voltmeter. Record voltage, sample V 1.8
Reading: V 15
